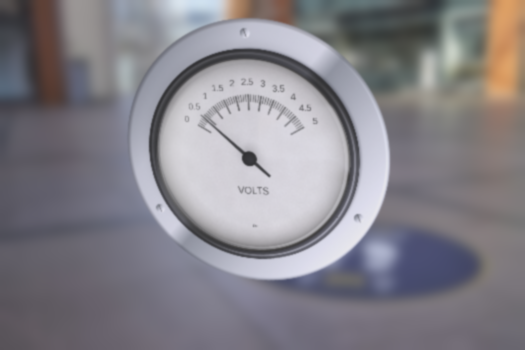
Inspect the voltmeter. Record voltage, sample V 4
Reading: V 0.5
